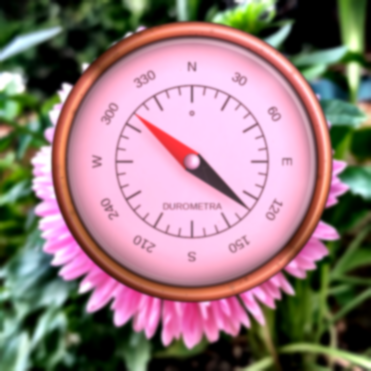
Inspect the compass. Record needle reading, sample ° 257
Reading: ° 310
